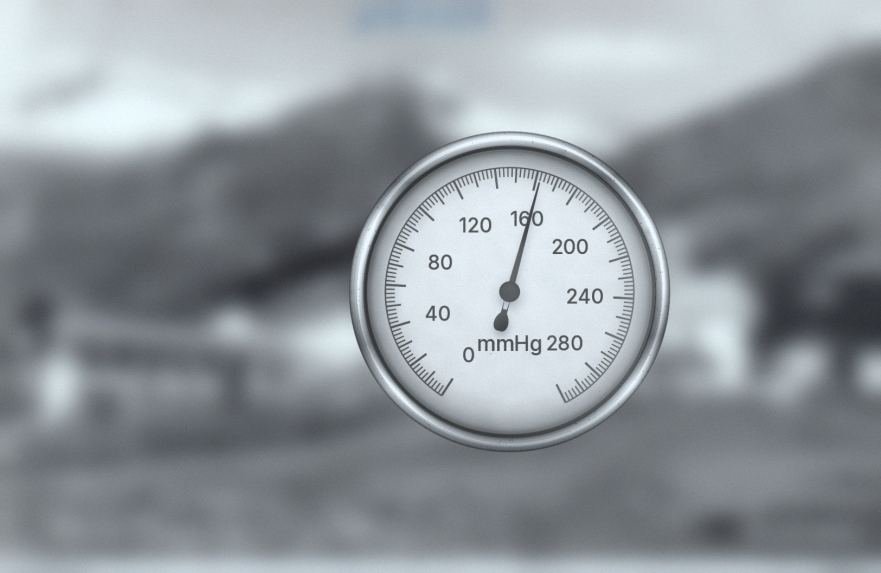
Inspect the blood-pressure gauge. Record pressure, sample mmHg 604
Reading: mmHg 162
